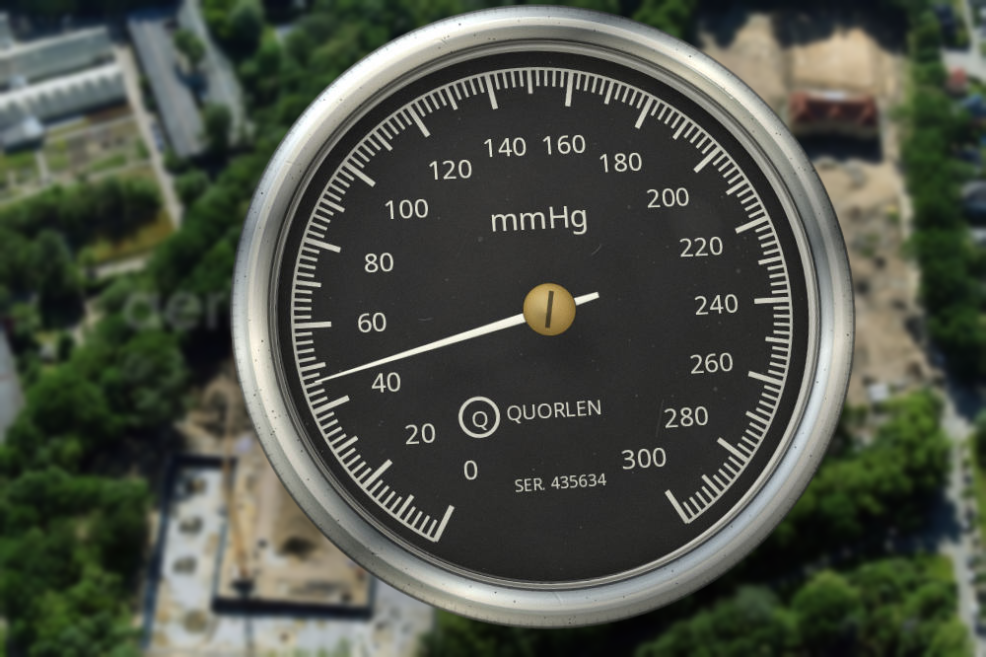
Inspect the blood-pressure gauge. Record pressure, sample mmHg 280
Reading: mmHg 46
